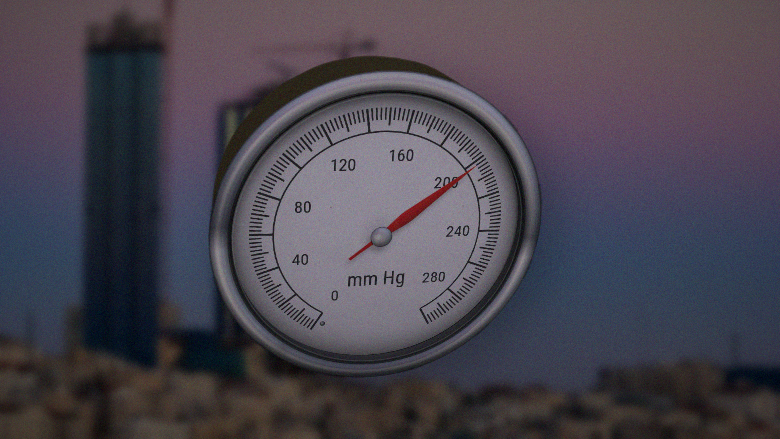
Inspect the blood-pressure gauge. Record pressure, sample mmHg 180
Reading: mmHg 200
